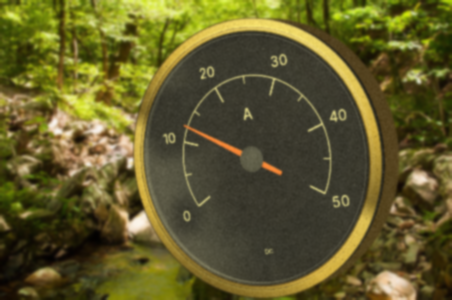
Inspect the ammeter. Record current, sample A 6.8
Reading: A 12.5
